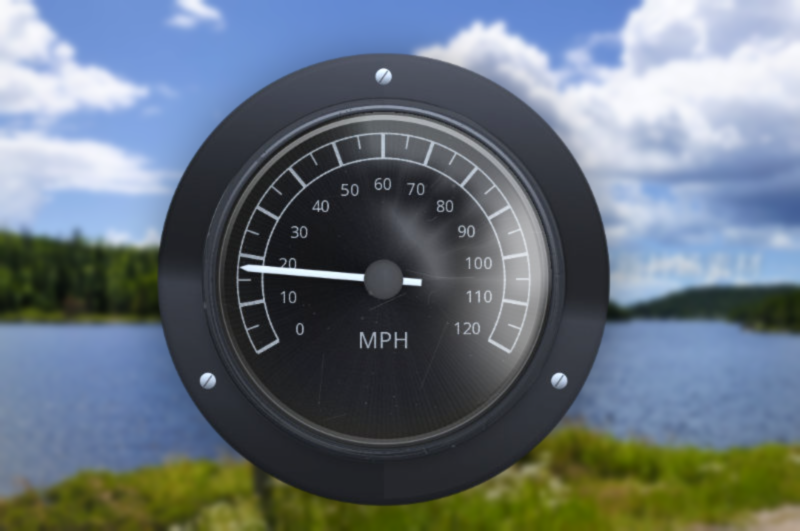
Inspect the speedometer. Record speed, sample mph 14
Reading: mph 17.5
